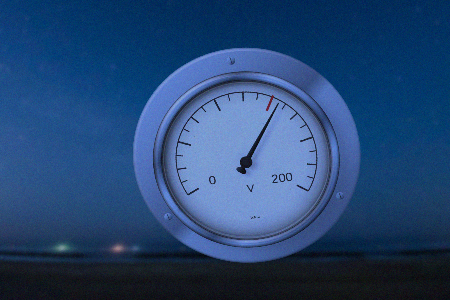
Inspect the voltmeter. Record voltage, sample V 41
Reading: V 125
